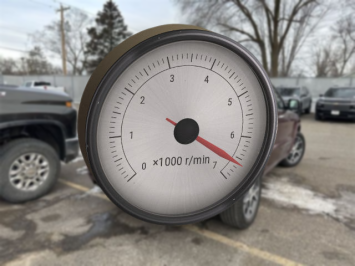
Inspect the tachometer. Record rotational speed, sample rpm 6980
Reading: rpm 6600
